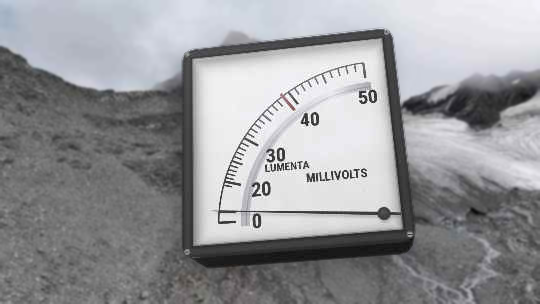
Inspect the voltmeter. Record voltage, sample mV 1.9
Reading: mV 10
